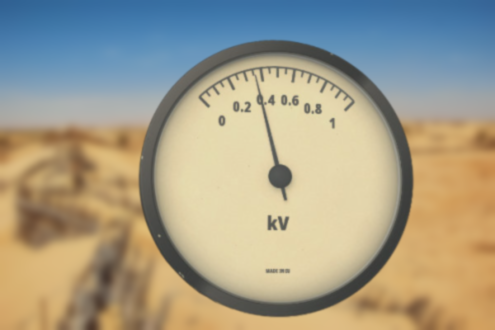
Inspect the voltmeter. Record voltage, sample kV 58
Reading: kV 0.35
